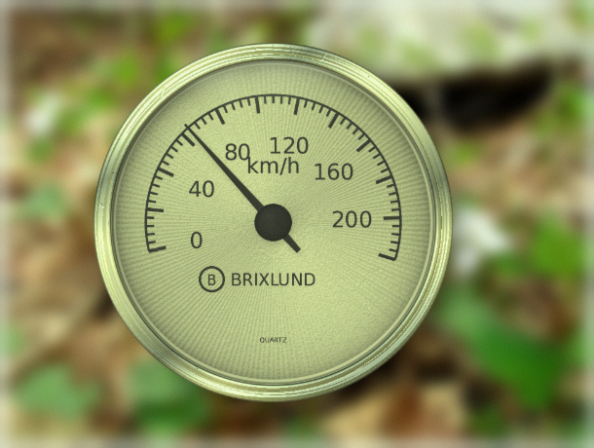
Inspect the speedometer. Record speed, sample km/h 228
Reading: km/h 64
